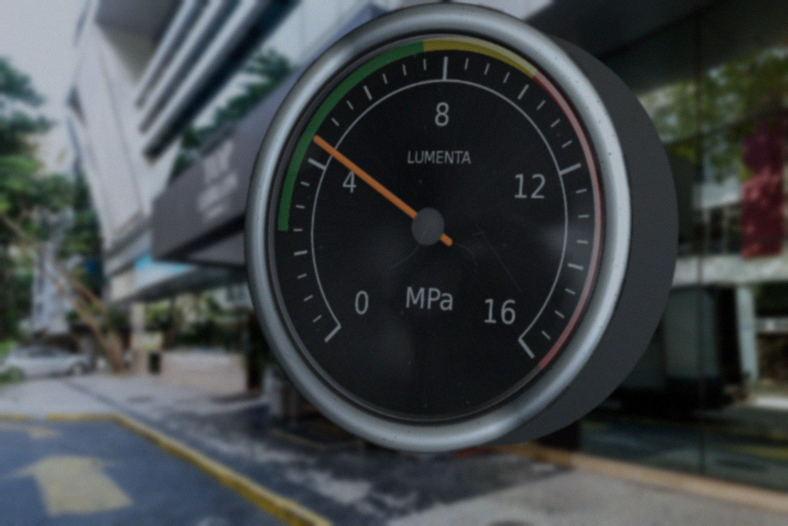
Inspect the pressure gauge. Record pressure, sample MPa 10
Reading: MPa 4.5
